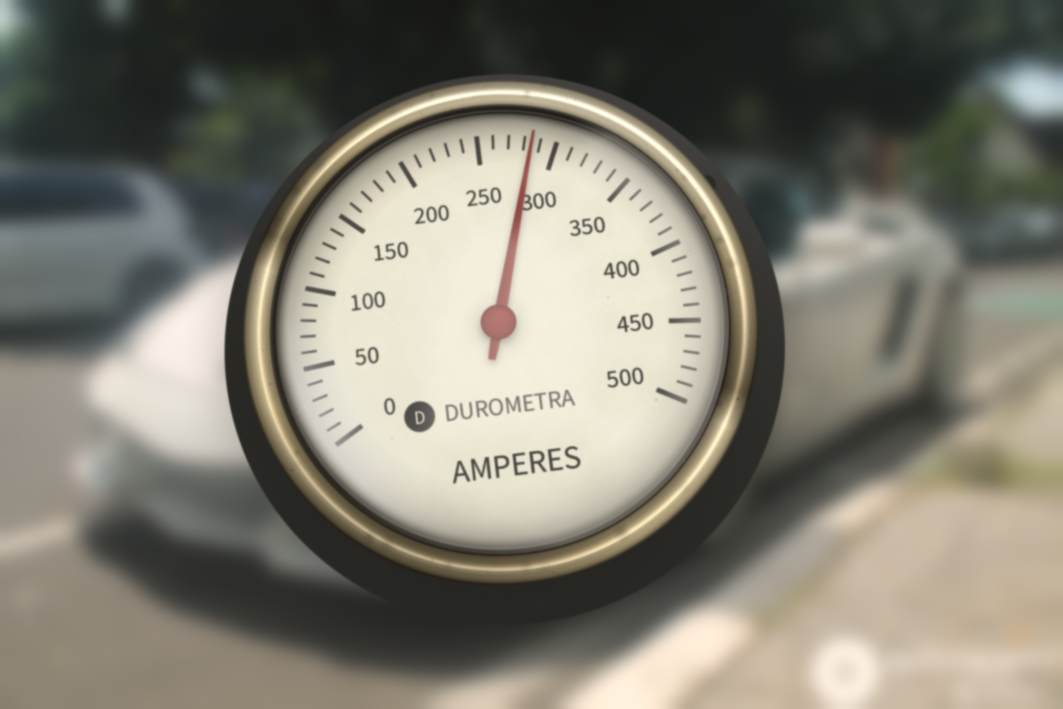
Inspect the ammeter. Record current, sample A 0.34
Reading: A 285
